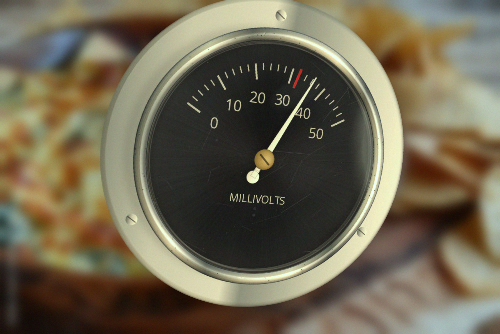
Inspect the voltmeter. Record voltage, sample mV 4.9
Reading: mV 36
